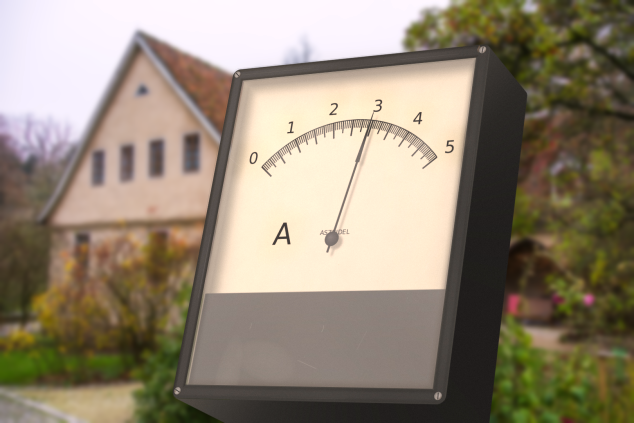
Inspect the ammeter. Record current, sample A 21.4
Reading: A 3
